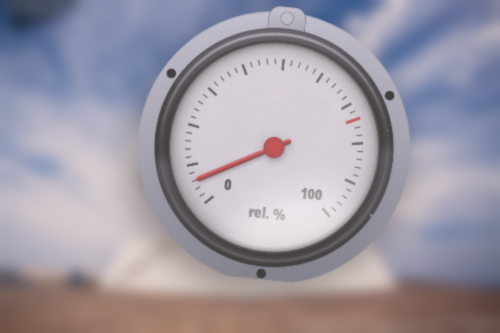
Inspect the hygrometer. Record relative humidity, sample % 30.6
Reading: % 6
